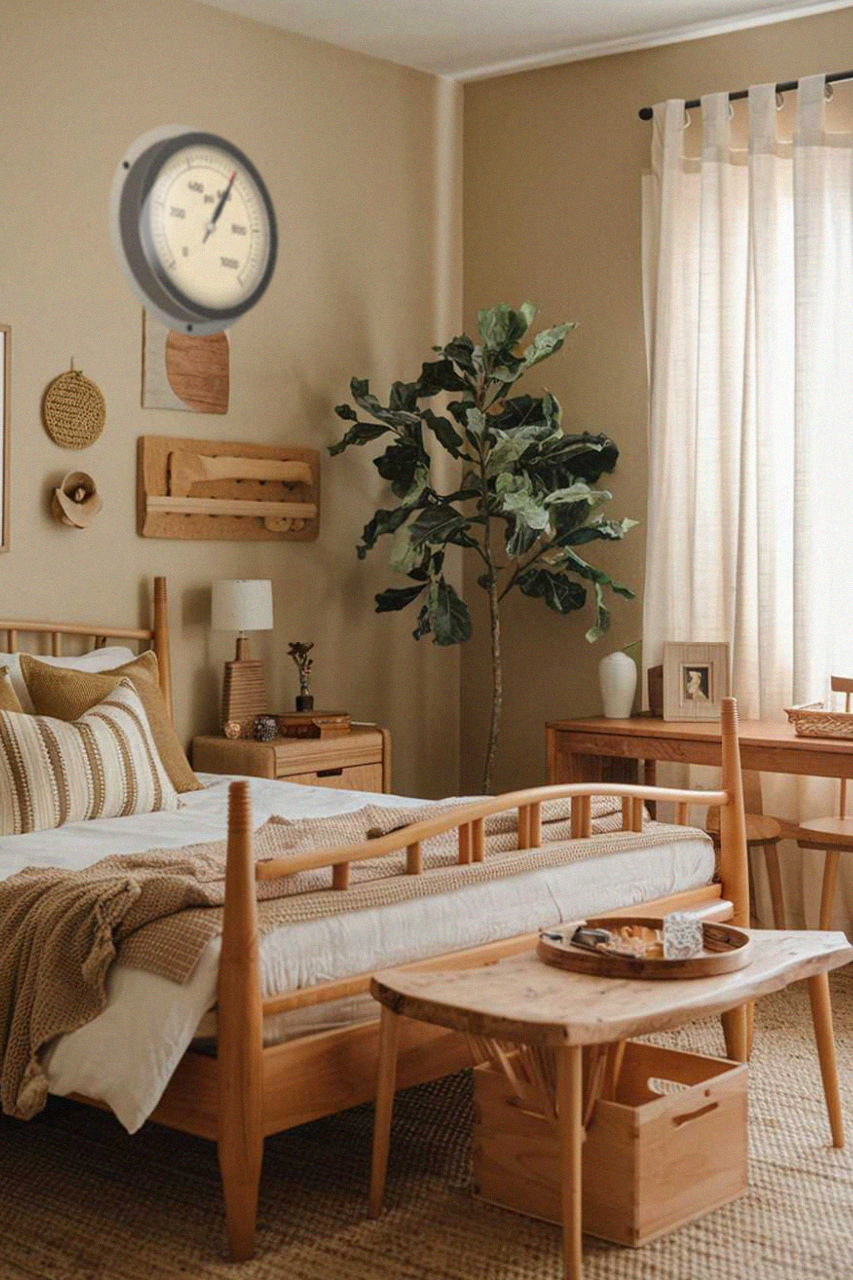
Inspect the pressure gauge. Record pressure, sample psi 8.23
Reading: psi 600
